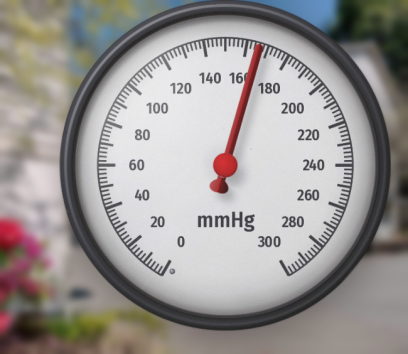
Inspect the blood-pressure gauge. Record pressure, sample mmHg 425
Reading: mmHg 166
